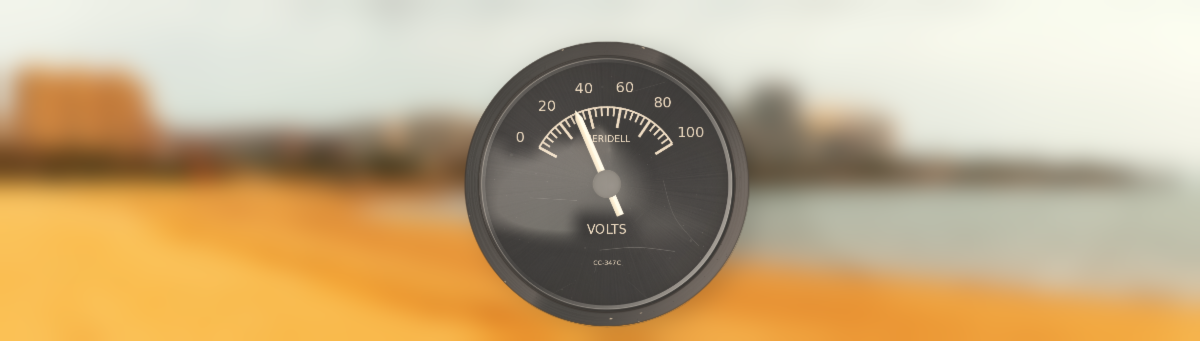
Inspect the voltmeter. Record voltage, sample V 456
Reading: V 32
